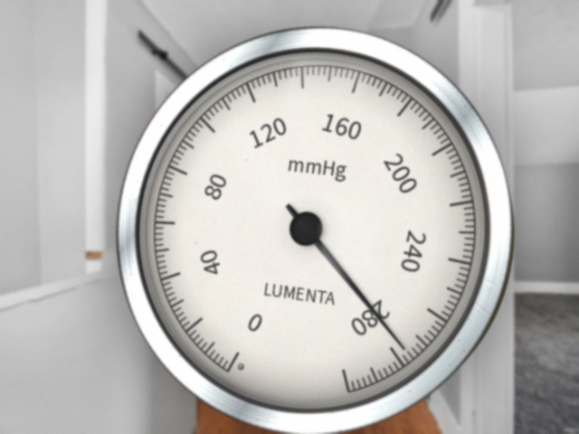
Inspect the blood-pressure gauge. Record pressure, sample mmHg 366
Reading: mmHg 276
